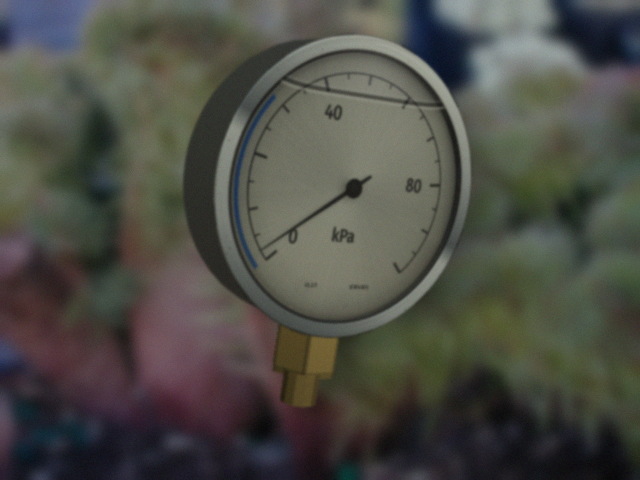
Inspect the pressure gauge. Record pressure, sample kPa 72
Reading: kPa 2.5
